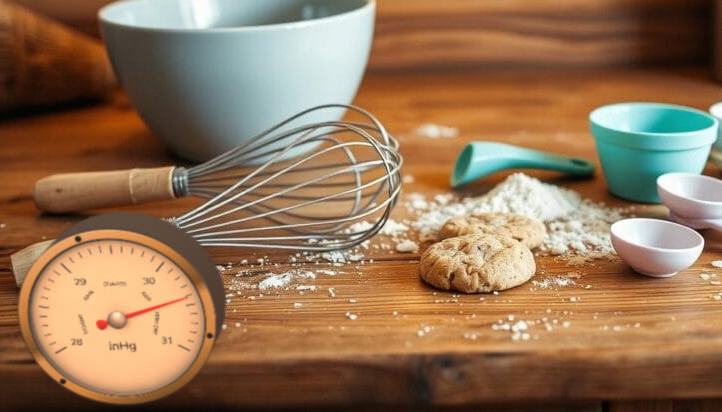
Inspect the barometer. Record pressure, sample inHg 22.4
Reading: inHg 30.4
